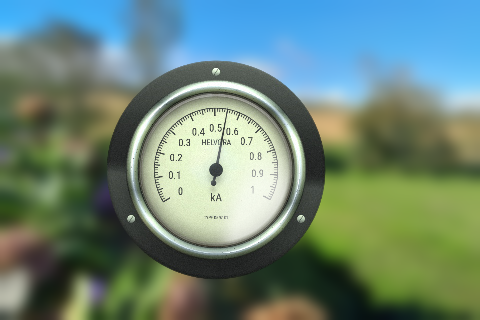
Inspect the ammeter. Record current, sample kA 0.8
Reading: kA 0.55
